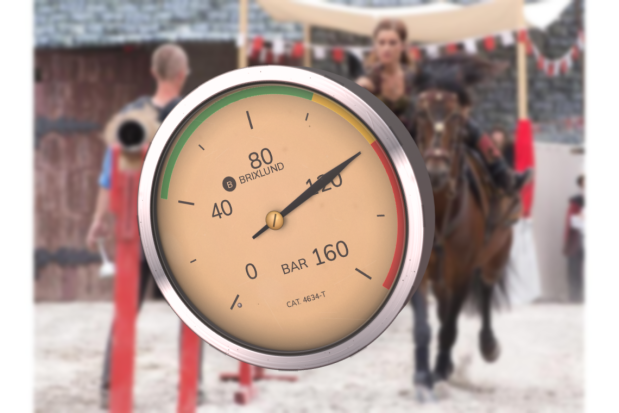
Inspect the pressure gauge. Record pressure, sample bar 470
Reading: bar 120
